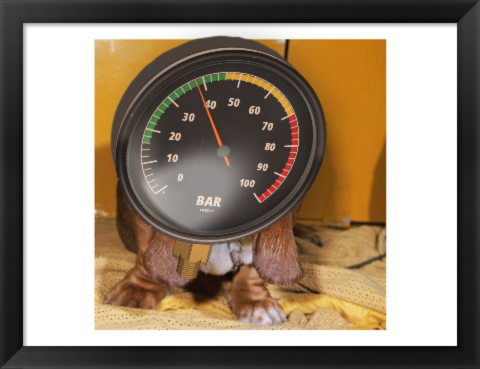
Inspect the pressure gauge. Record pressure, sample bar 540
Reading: bar 38
